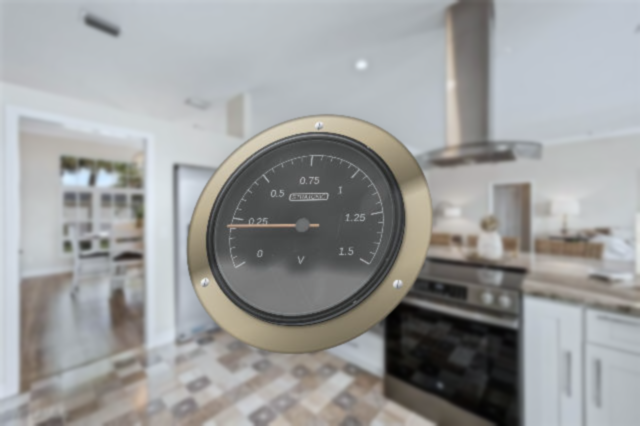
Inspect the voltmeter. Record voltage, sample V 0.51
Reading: V 0.2
